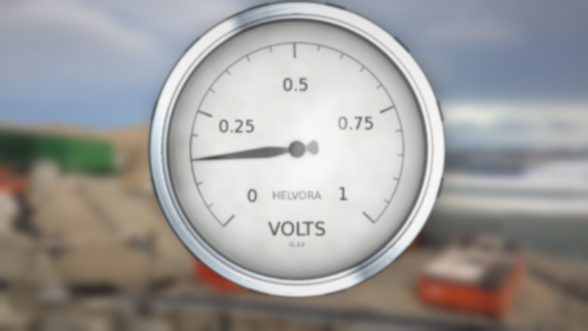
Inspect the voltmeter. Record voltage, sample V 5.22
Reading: V 0.15
